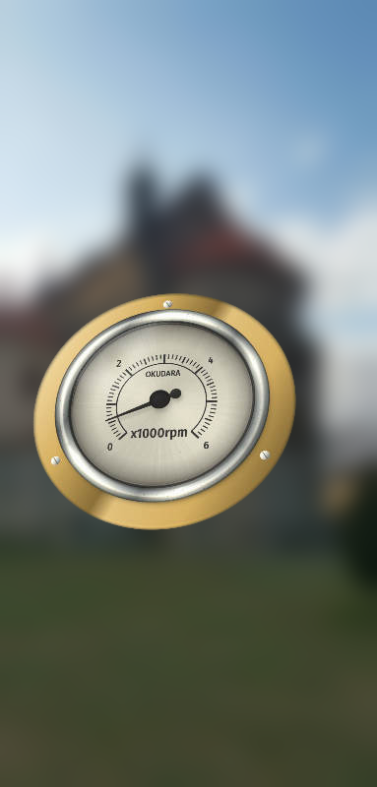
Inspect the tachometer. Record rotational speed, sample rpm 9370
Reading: rpm 500
